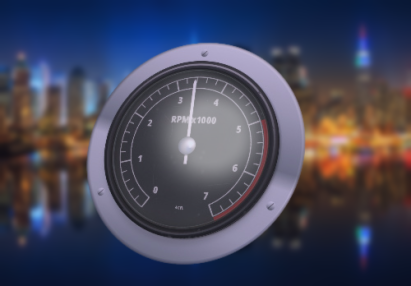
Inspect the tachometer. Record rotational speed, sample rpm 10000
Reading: rpm 3400
